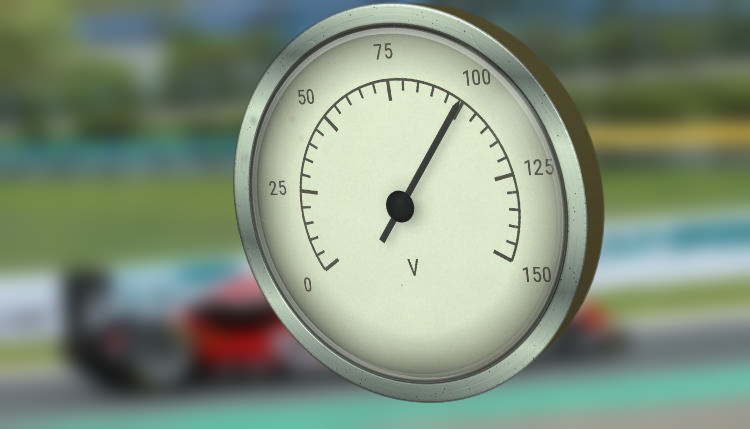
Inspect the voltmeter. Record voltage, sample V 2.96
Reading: V 100
